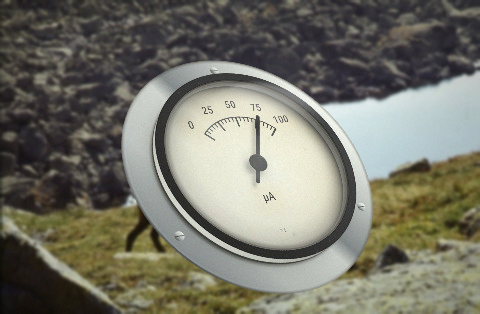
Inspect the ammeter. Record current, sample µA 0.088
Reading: µA 75
